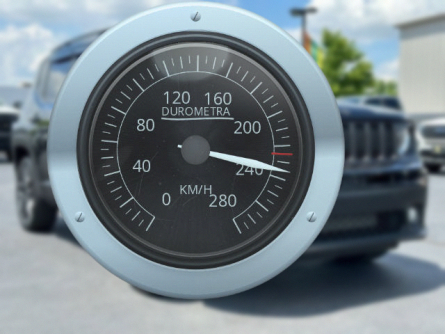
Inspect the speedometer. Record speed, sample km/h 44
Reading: km/h 235
